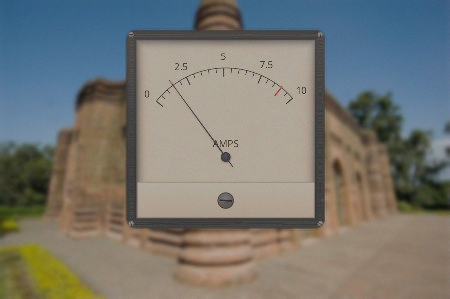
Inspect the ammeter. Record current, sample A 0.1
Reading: A 1.5
